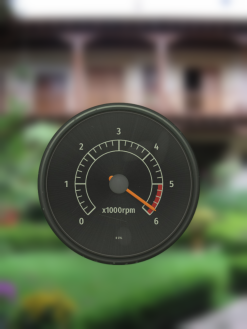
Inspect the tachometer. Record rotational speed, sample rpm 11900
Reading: rpm 5800
